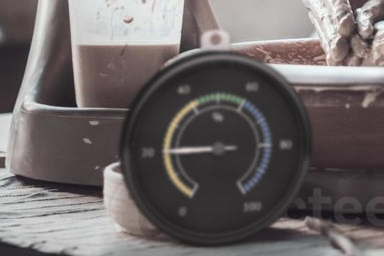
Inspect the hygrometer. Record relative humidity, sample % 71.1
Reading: % 20
